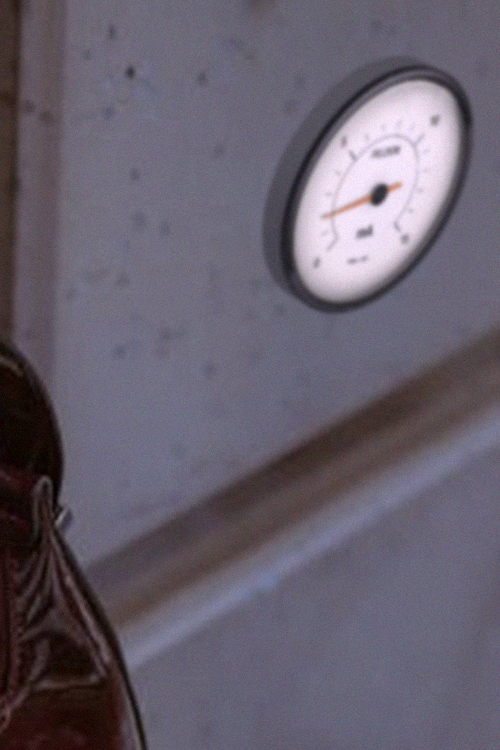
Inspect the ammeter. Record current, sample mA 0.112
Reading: mA 2
